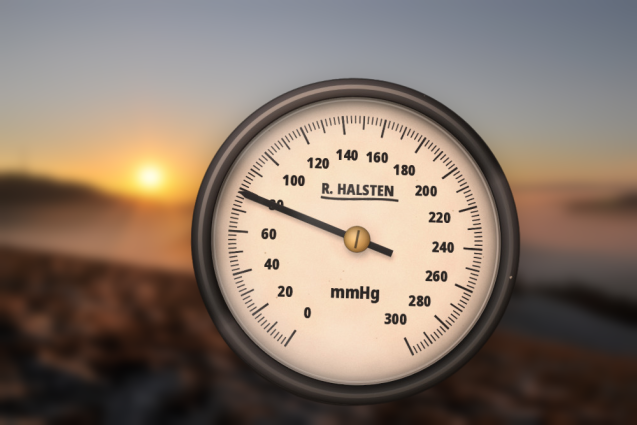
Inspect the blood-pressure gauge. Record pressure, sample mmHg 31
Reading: mmHg 78
